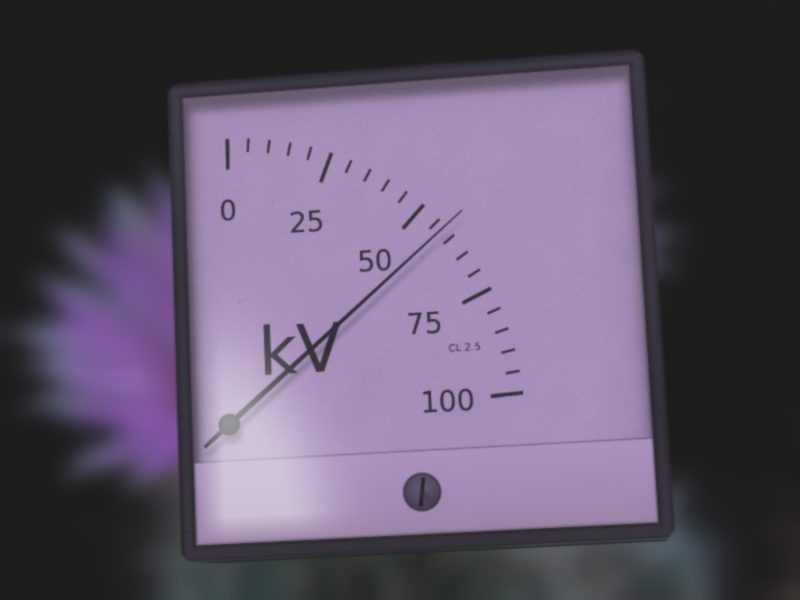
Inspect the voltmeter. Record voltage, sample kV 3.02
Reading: kV 57.5
